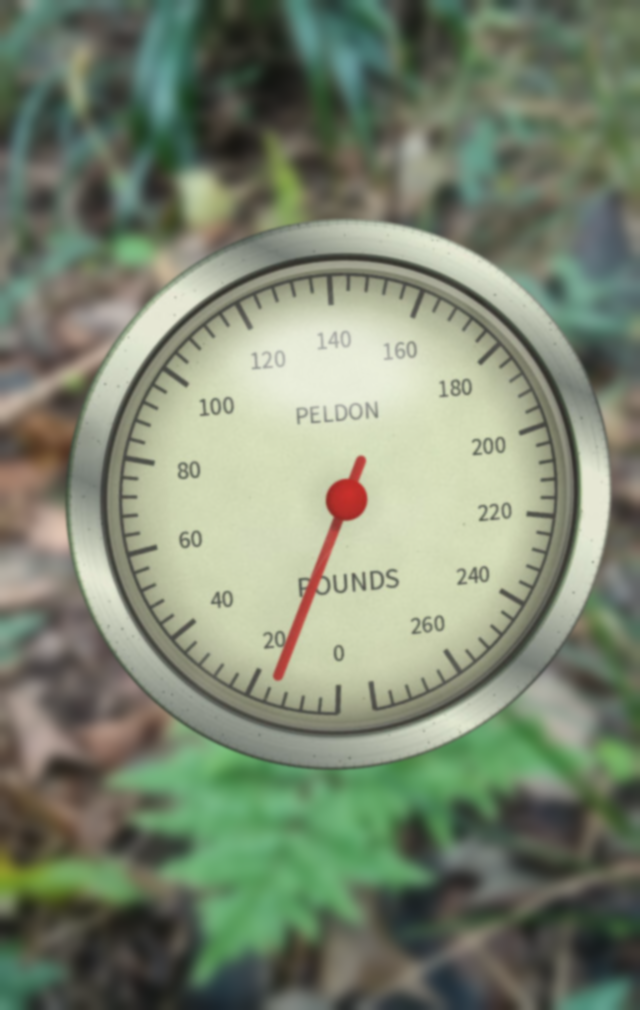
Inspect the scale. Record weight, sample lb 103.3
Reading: lb 16
